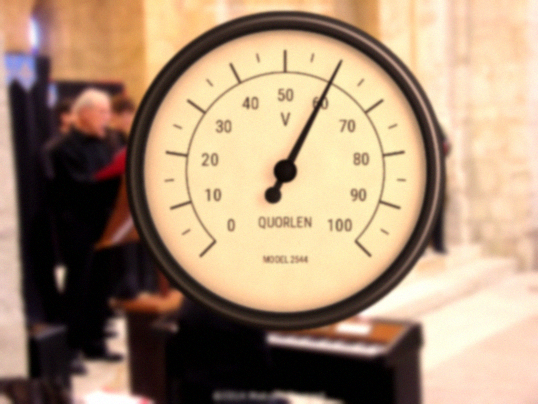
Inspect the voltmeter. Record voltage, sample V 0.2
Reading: V 60
